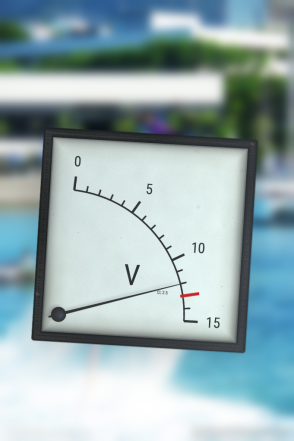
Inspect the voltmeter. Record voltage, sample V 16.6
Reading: V 12
